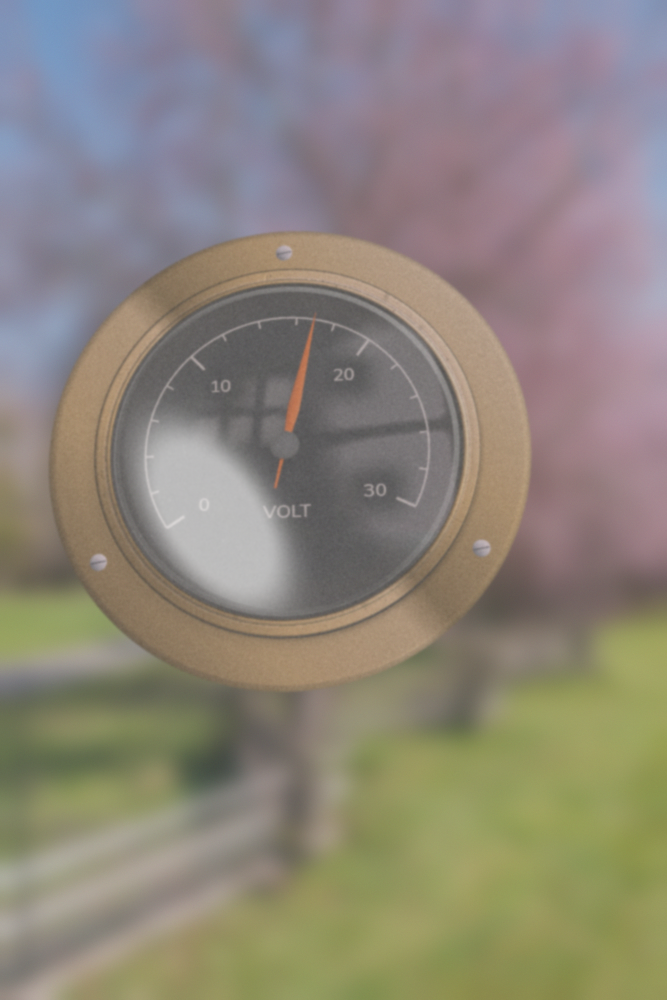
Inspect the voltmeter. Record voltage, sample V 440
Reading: V 17
